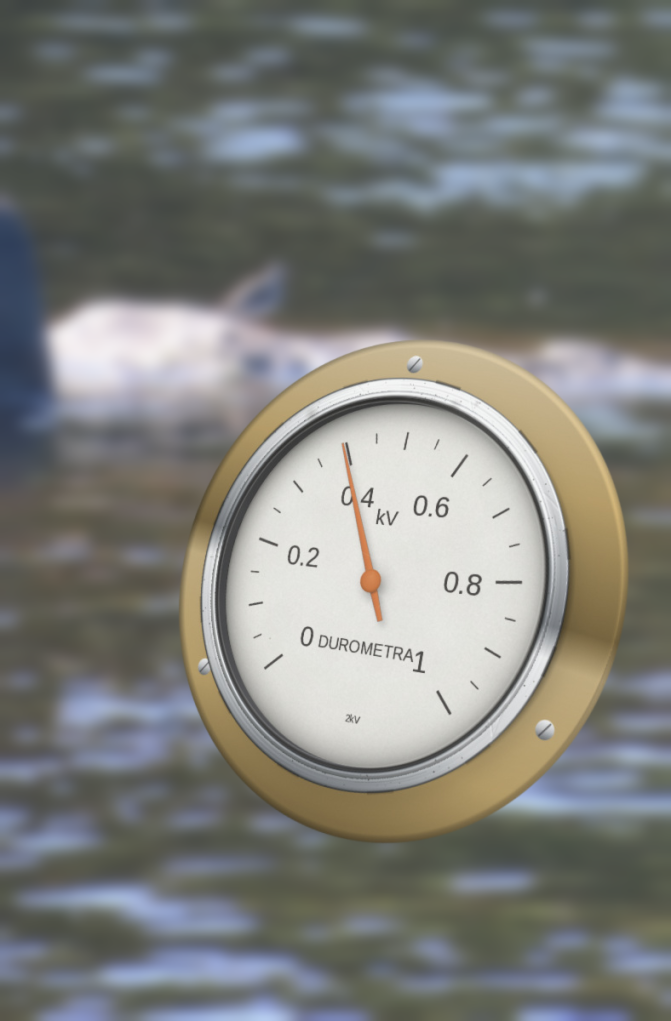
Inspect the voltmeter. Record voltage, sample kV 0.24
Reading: kV 0.4
